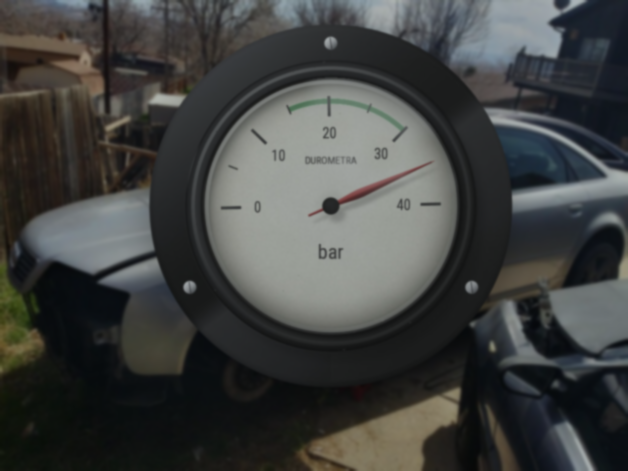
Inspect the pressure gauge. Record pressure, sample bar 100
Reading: bar 35
